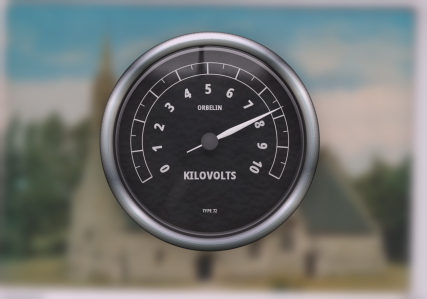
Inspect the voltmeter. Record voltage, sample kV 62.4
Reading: kV 7.75
